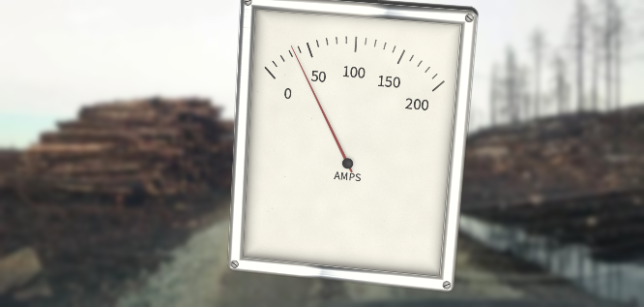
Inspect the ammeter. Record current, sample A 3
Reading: A 35
